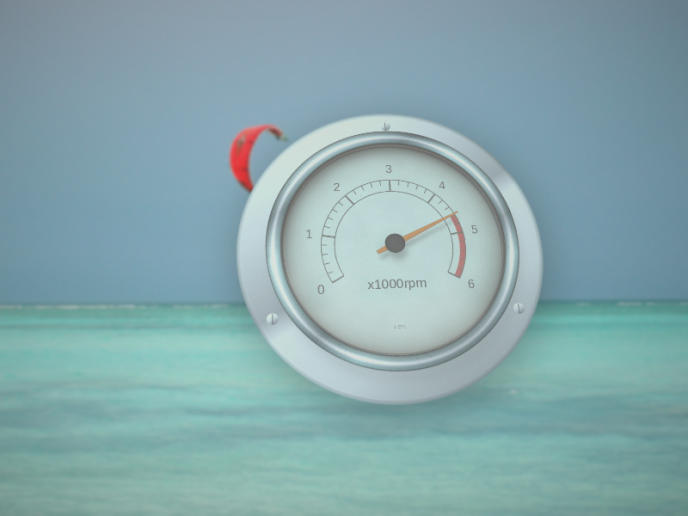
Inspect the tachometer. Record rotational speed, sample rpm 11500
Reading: rpm 4600
